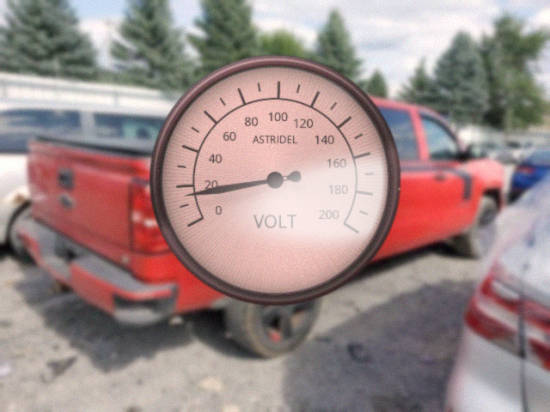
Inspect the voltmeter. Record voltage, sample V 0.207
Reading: V 15
